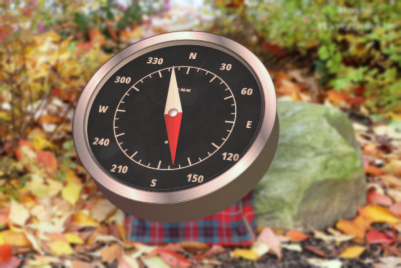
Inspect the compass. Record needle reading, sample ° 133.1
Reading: ° 165
